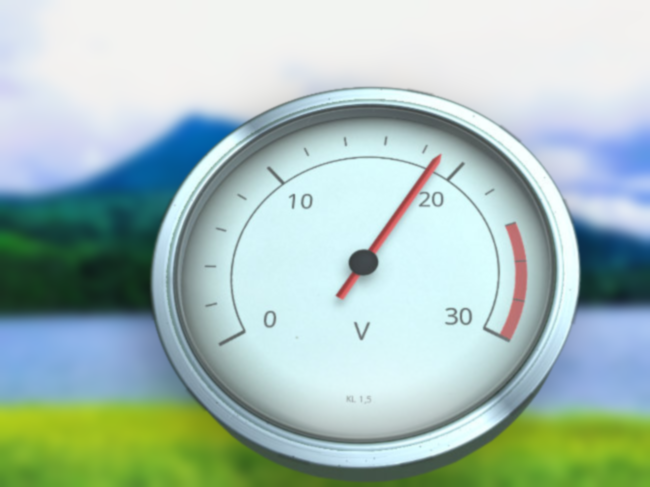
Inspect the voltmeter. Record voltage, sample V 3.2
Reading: V 19
